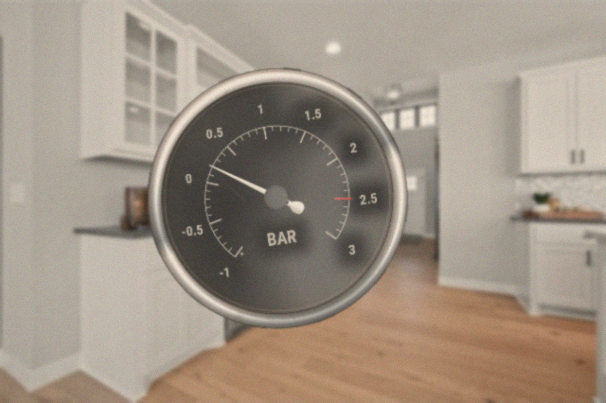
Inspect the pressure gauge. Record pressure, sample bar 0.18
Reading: bar 0.2
